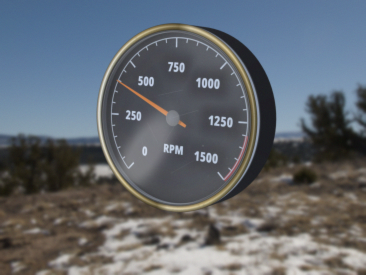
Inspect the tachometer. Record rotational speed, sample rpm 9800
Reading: rpm 400
